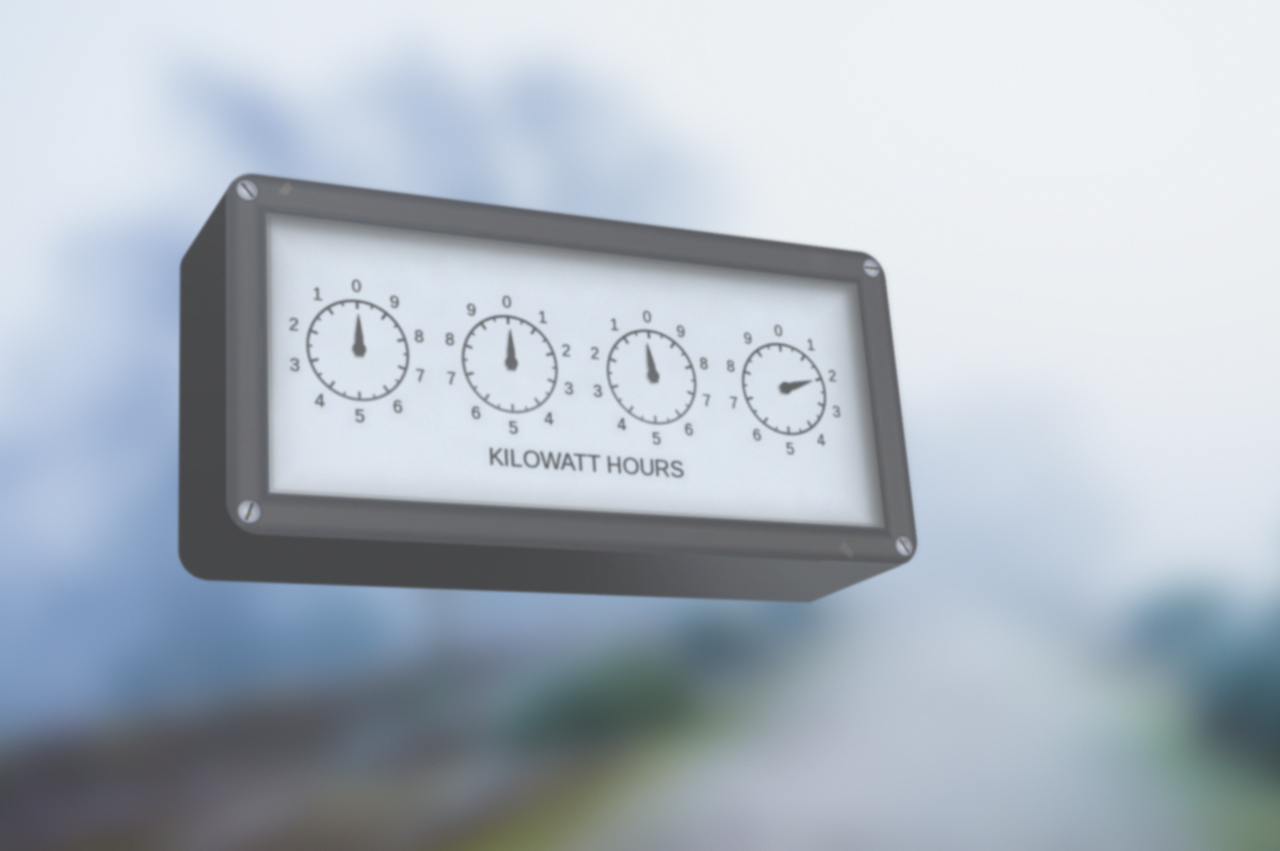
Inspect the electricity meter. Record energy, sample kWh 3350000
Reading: kWh 2
